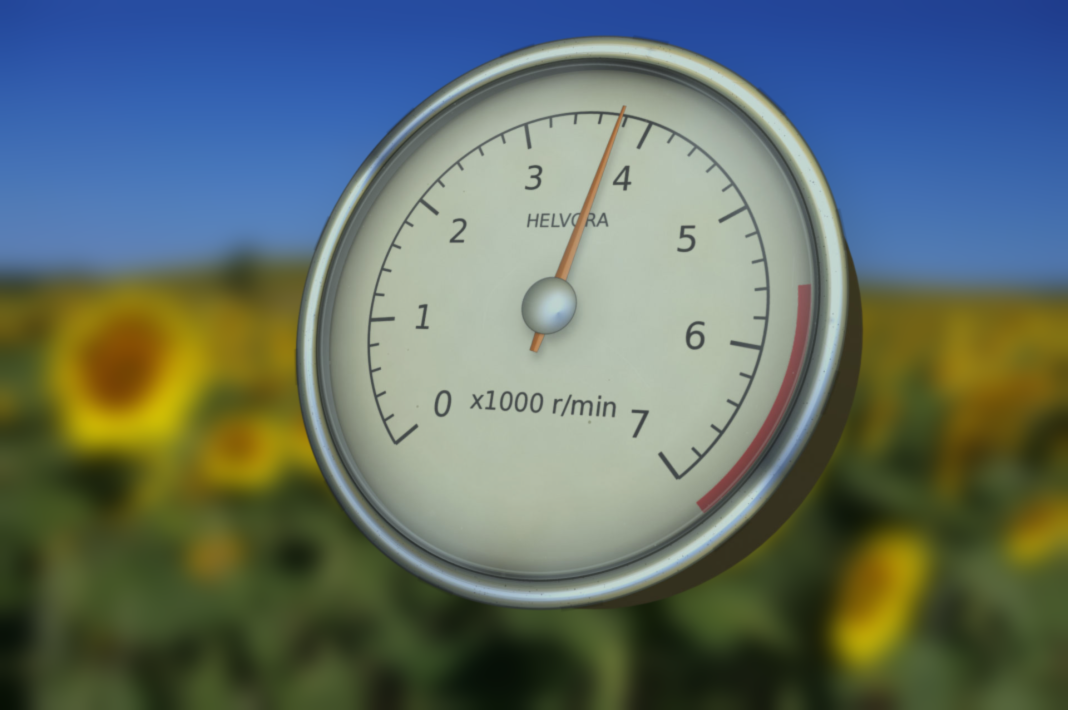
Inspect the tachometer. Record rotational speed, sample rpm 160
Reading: rpm 3800
